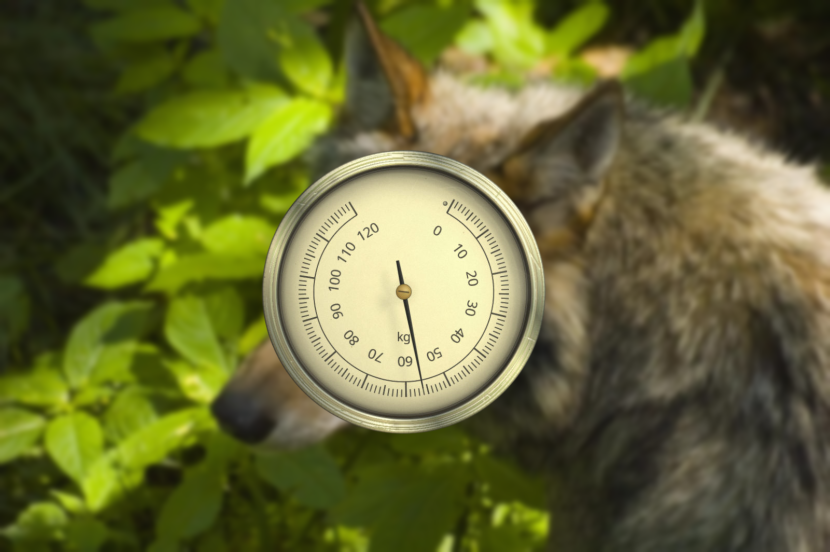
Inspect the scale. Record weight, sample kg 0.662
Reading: kg 56
